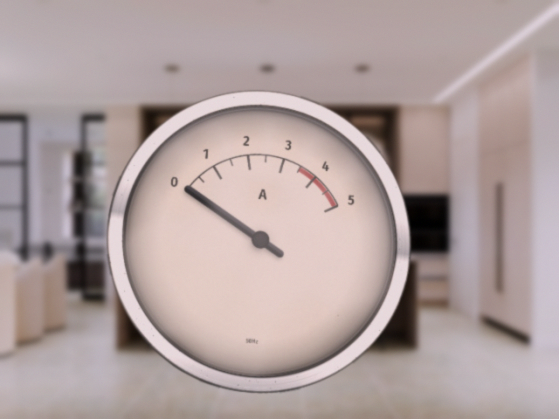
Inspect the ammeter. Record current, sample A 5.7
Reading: A 0
